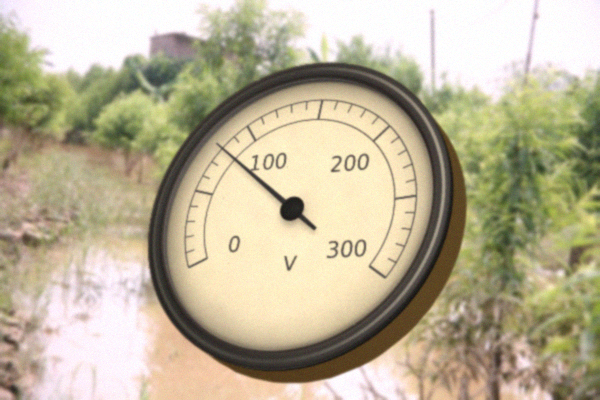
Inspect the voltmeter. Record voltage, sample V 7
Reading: V 80
